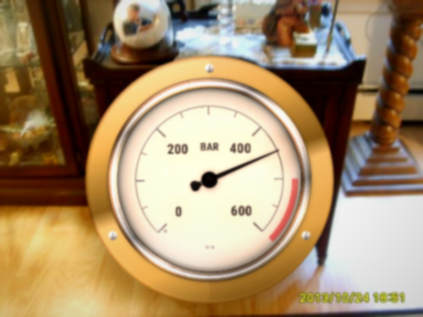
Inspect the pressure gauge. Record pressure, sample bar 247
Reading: bar 450
